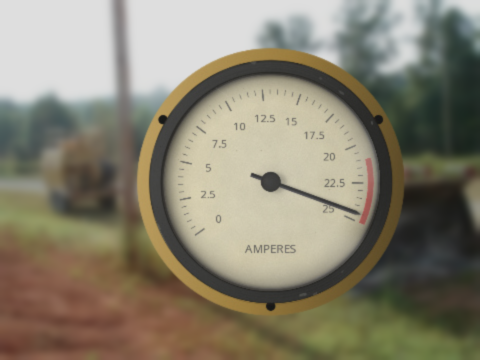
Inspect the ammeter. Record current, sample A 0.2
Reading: A 24.5
